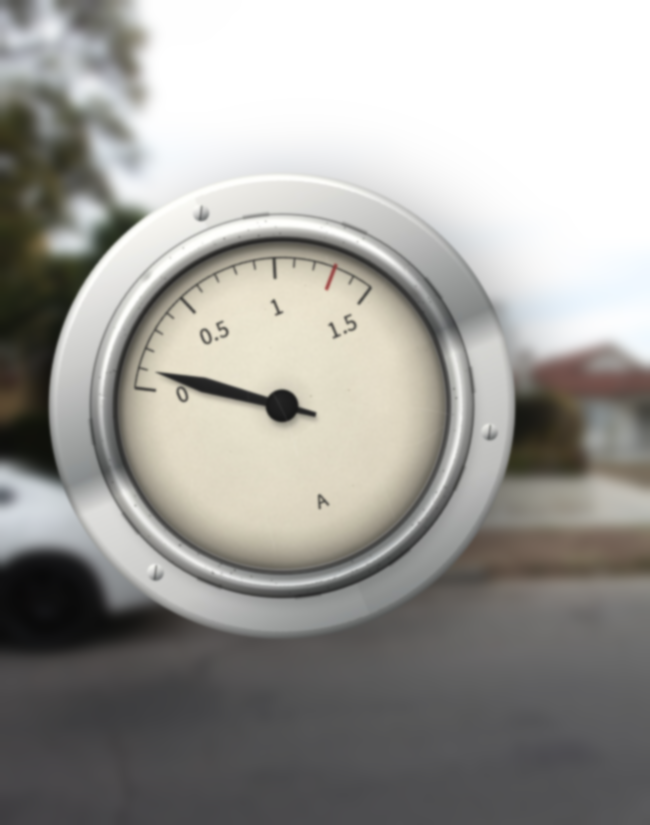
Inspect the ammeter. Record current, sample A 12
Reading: A 0.1
